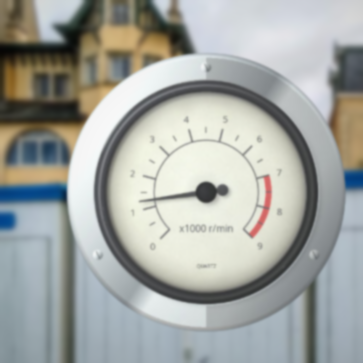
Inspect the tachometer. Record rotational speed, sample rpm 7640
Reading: rpm 1250
